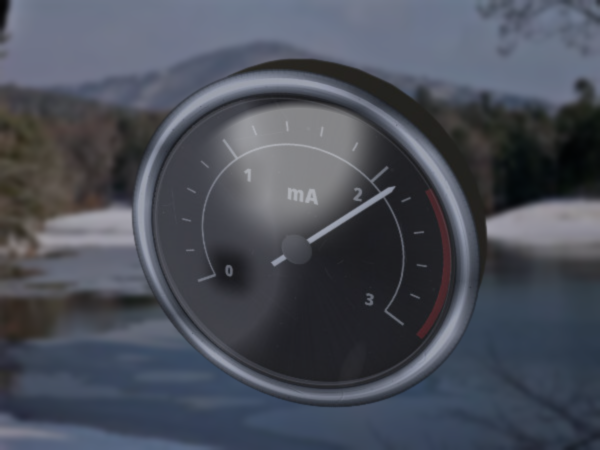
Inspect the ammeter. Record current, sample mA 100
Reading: mA 2.1
